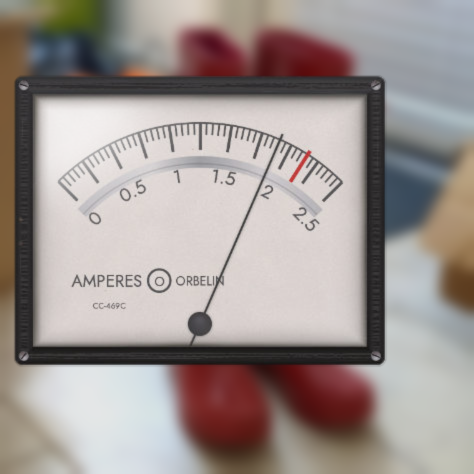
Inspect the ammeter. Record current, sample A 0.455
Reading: A 1.9
